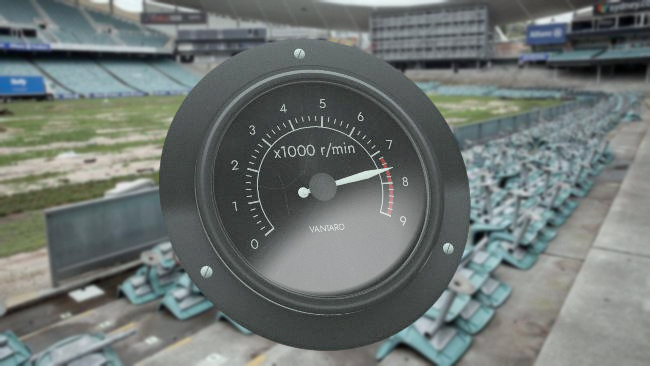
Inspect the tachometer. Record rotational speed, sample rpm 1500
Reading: rpm 7600
